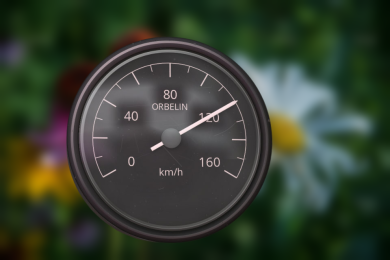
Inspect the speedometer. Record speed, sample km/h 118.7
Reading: km/h 120
